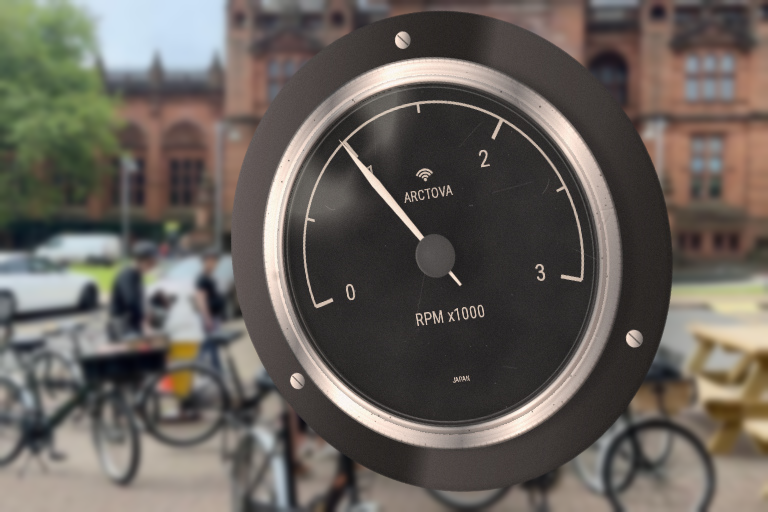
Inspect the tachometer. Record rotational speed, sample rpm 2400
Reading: rpm 1000
